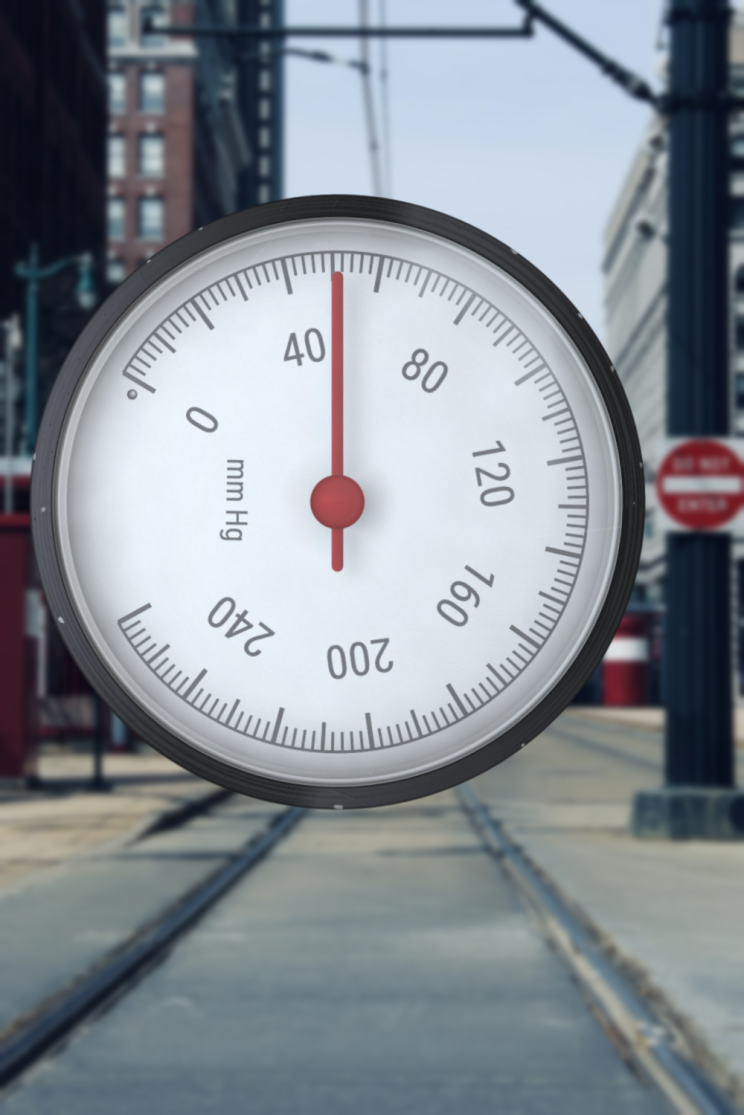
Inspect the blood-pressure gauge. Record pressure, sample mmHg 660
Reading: mmHg 51
